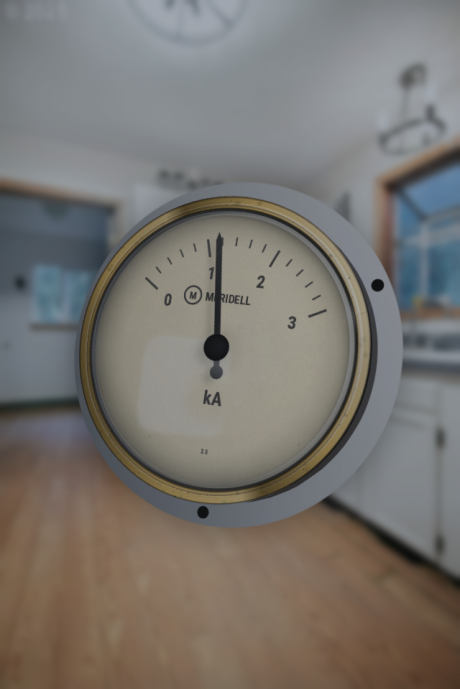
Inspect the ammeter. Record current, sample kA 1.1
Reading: kA 1.2
